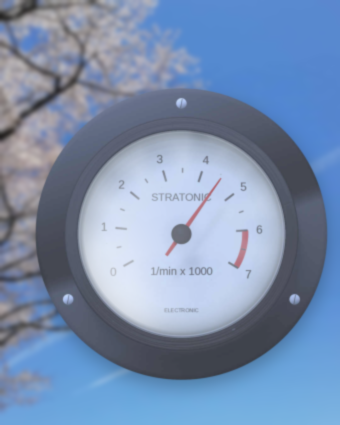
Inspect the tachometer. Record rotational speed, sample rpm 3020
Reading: rpm 4500
